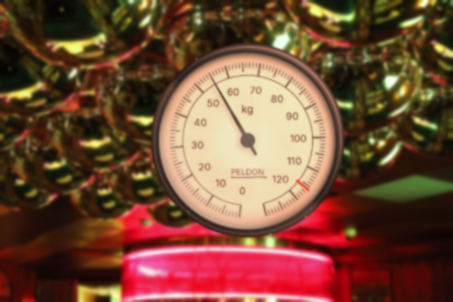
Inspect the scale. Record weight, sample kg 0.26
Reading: kg 55
